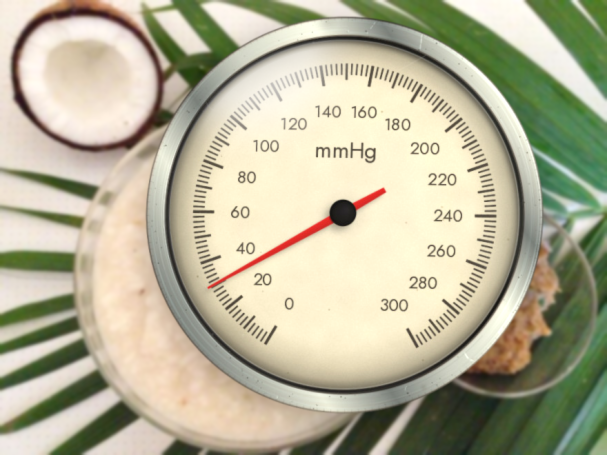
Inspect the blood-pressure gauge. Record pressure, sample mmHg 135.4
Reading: mmHg 30
